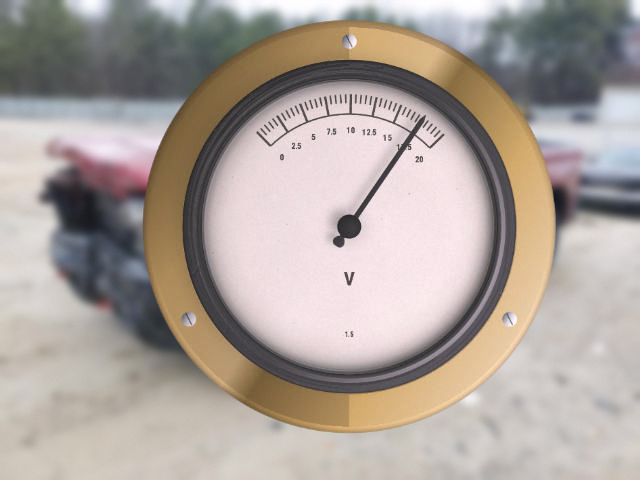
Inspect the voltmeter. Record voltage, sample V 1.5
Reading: V 17.5
